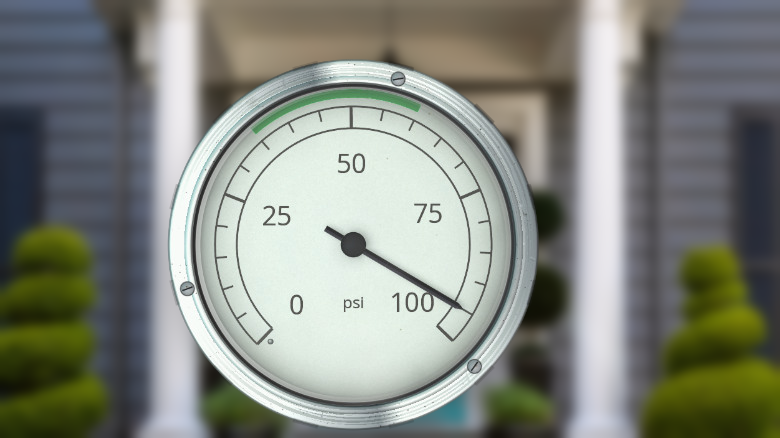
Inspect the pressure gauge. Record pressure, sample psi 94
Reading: psi 95
